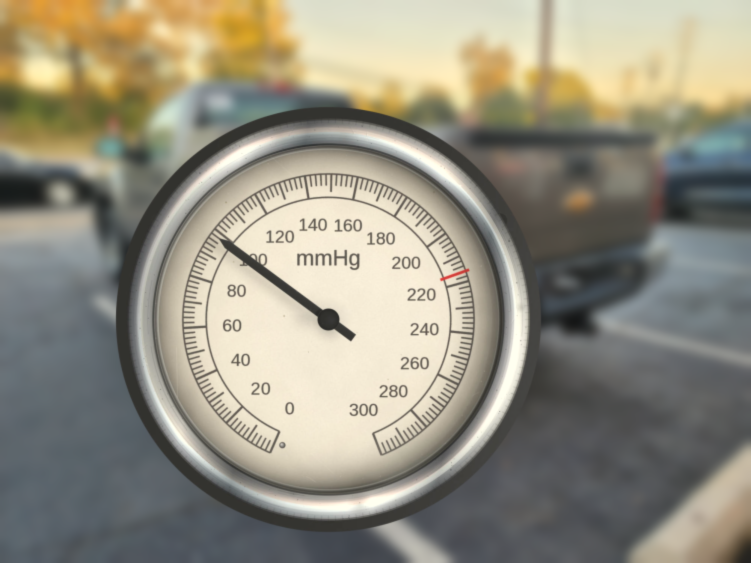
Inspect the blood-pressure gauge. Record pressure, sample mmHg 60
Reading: mmHg 98
